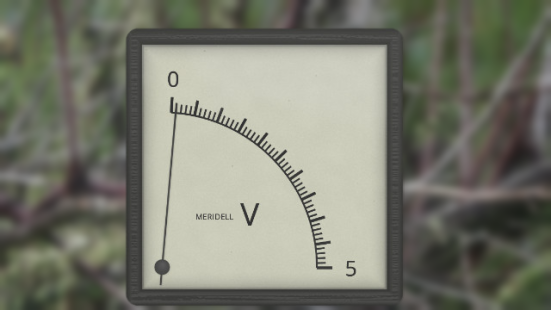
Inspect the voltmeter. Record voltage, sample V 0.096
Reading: V 0.1
